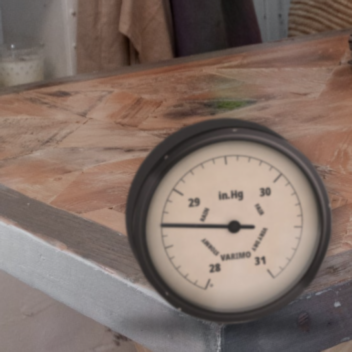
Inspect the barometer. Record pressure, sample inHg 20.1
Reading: inHg 28.7
